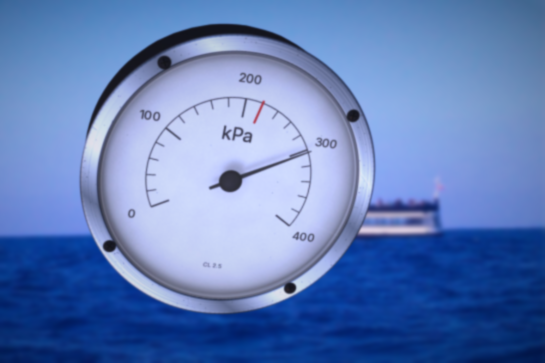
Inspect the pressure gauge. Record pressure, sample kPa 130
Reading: kPa 300
